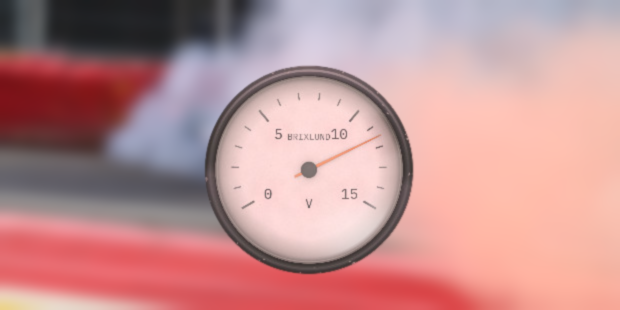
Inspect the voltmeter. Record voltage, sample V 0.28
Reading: V 11.5
